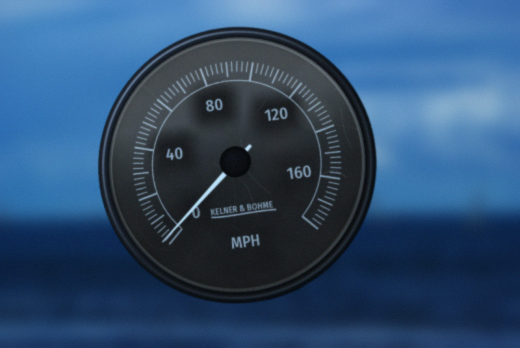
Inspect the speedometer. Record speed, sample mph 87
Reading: mph 2
